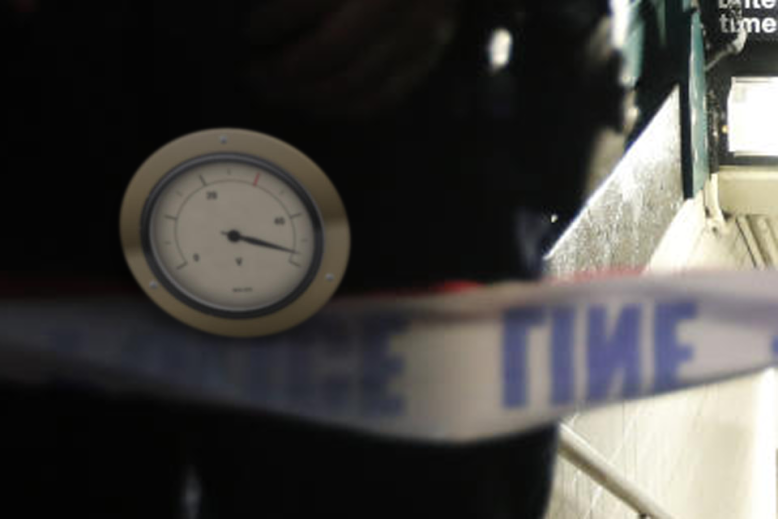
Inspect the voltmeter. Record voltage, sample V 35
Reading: V 47.5
